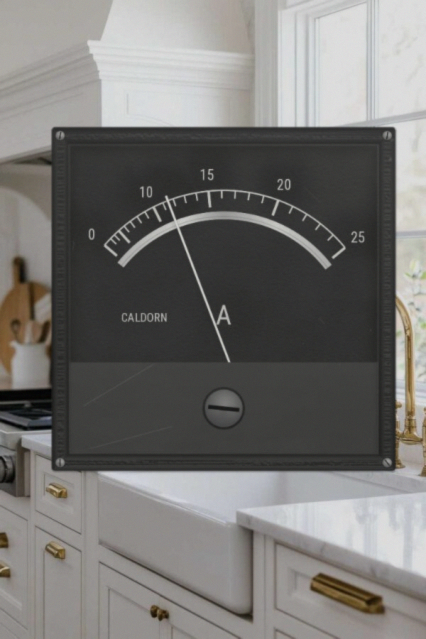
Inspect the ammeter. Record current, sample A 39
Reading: A 11.5
